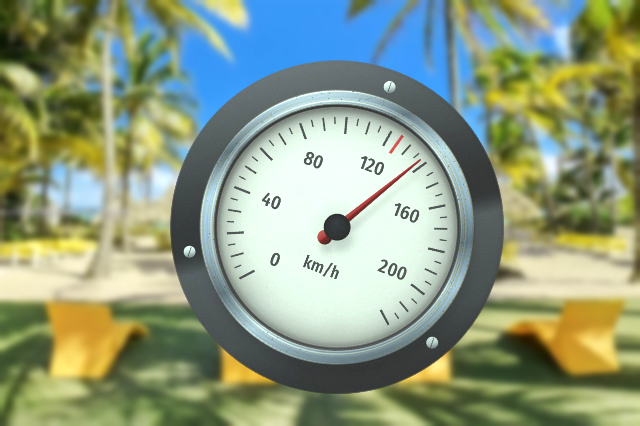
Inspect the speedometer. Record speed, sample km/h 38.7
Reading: km/h 137.5
